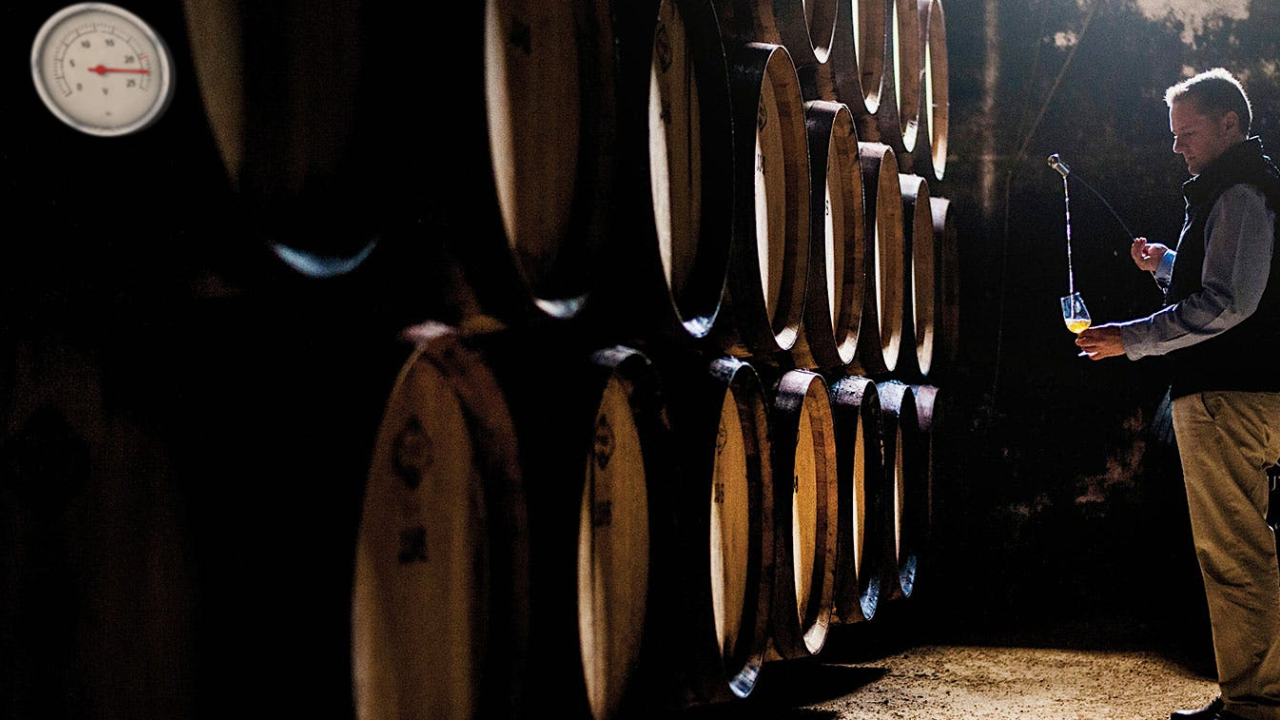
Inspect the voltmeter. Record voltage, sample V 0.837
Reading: V 22.5
